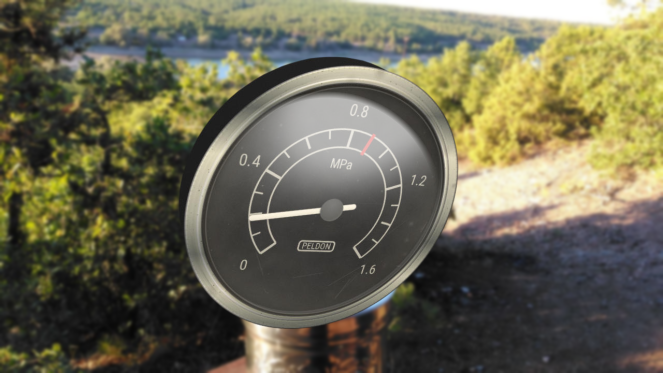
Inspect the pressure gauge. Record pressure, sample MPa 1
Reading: MPa 0.2
